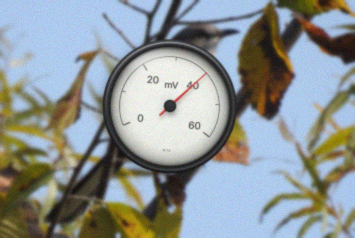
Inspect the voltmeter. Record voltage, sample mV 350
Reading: mV 40
